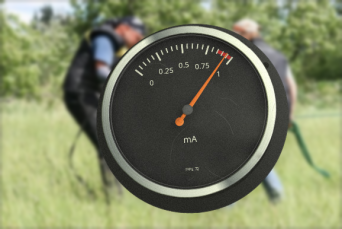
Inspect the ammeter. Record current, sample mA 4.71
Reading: mA 0.95
